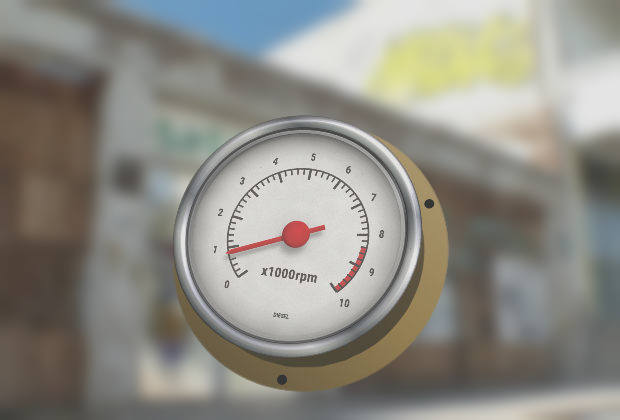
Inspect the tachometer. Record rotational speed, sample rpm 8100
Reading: rpm 800
